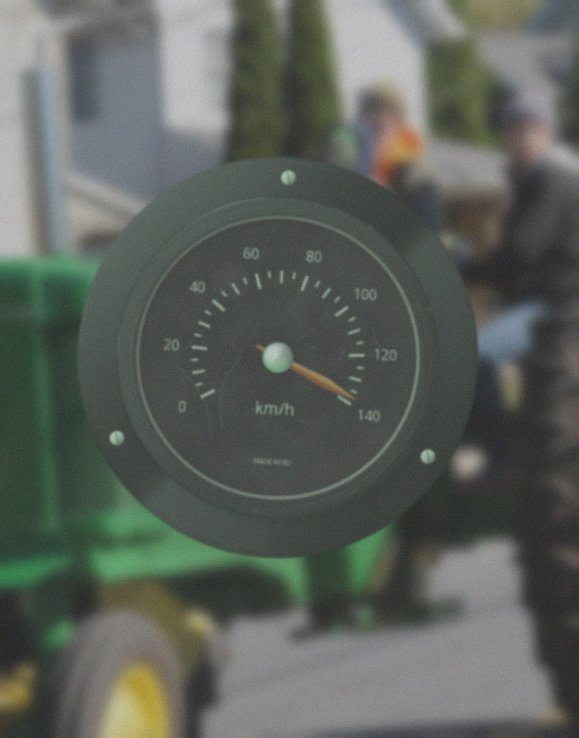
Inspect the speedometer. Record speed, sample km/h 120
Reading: km/h 137.5
